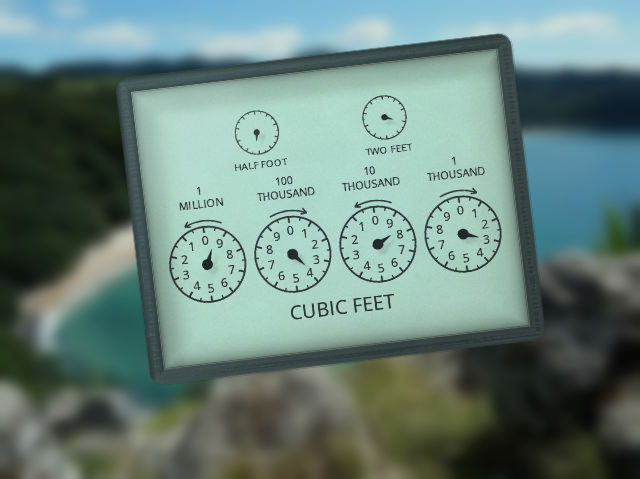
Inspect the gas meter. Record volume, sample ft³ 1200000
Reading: ft³ 938300
